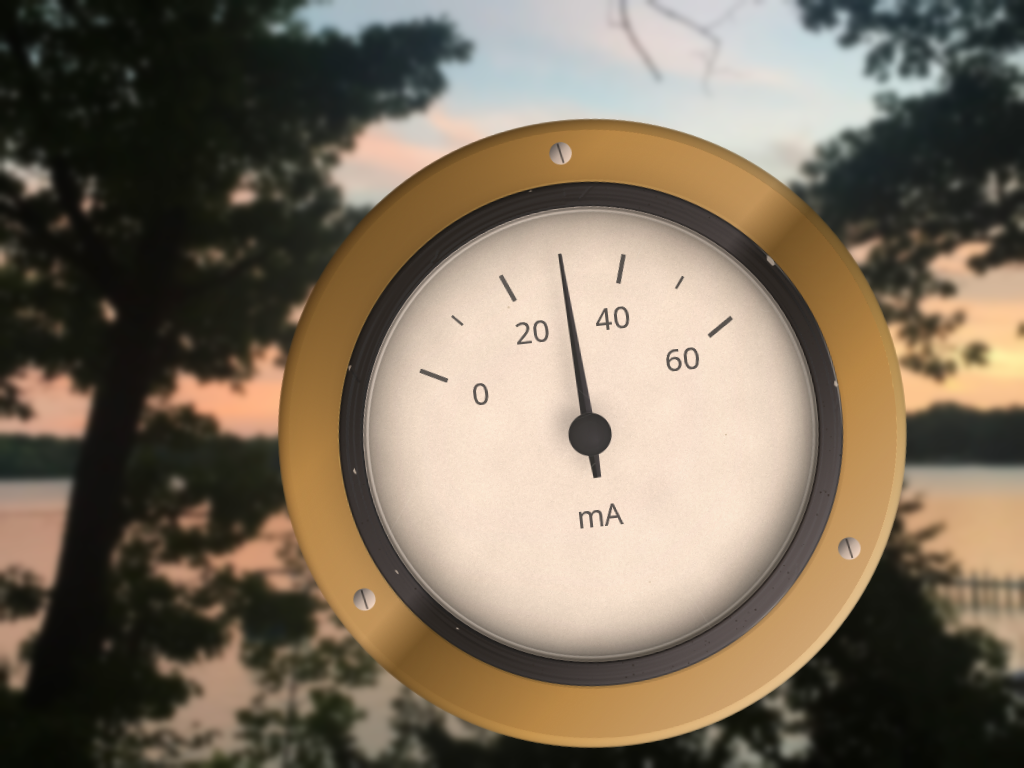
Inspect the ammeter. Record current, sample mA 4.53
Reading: mA 30
